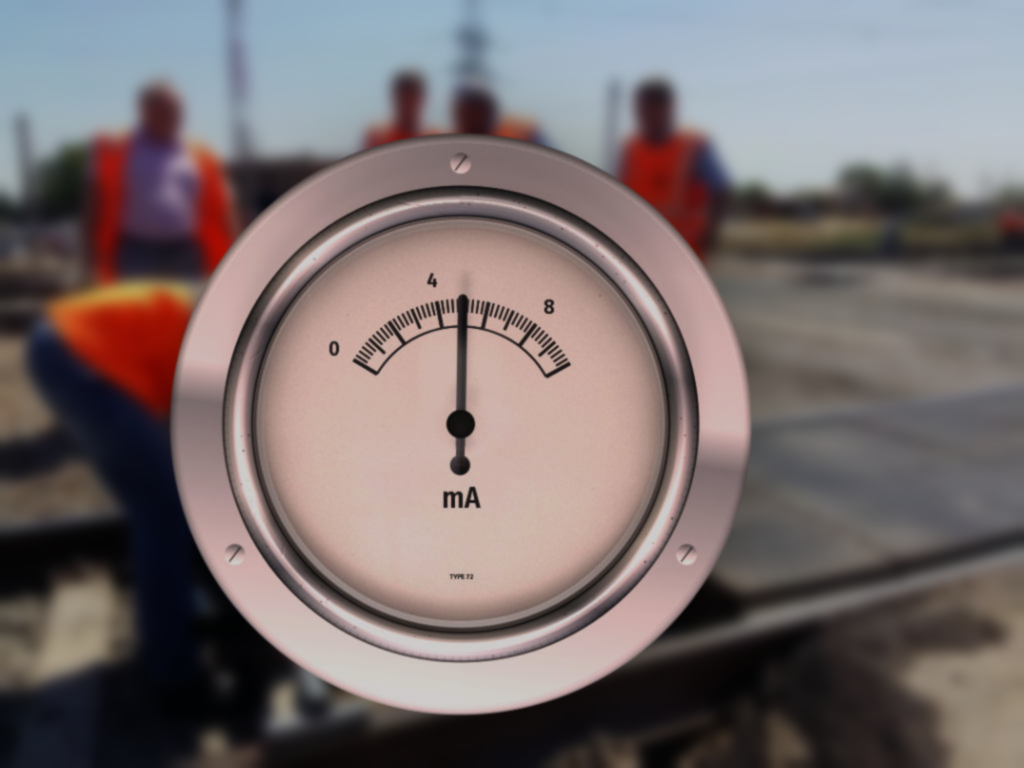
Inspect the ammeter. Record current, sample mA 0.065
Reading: mA 5
